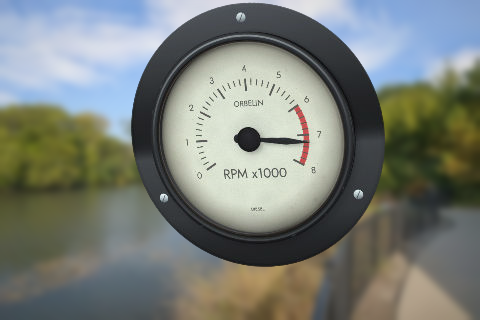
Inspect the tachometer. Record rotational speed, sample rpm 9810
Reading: rpm 7200
